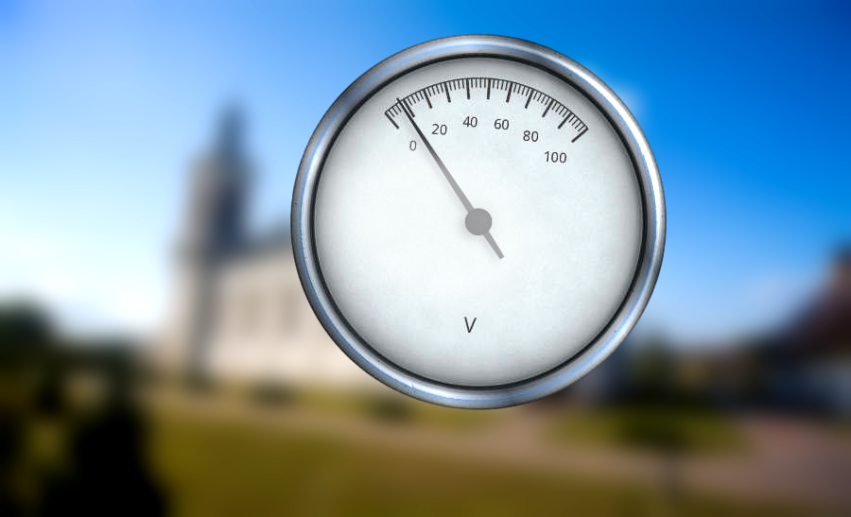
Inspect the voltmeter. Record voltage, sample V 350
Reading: V 8
